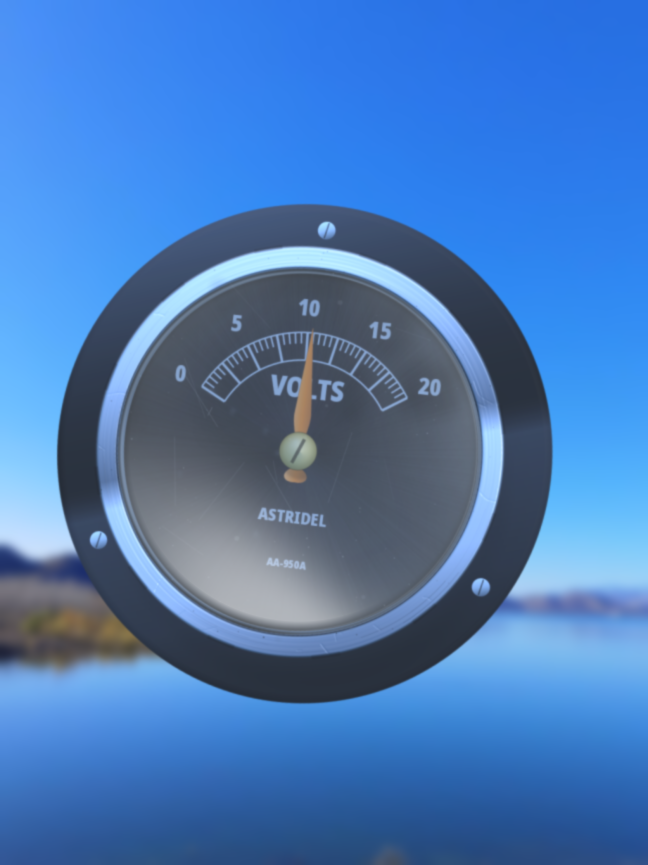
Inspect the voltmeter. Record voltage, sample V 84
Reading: V 10.5
